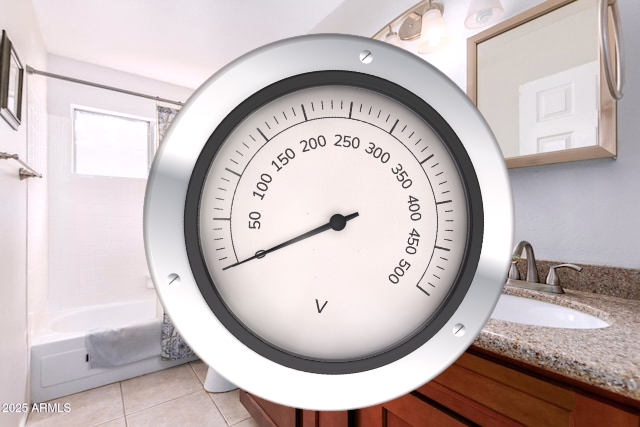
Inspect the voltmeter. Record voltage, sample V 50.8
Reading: V 0
